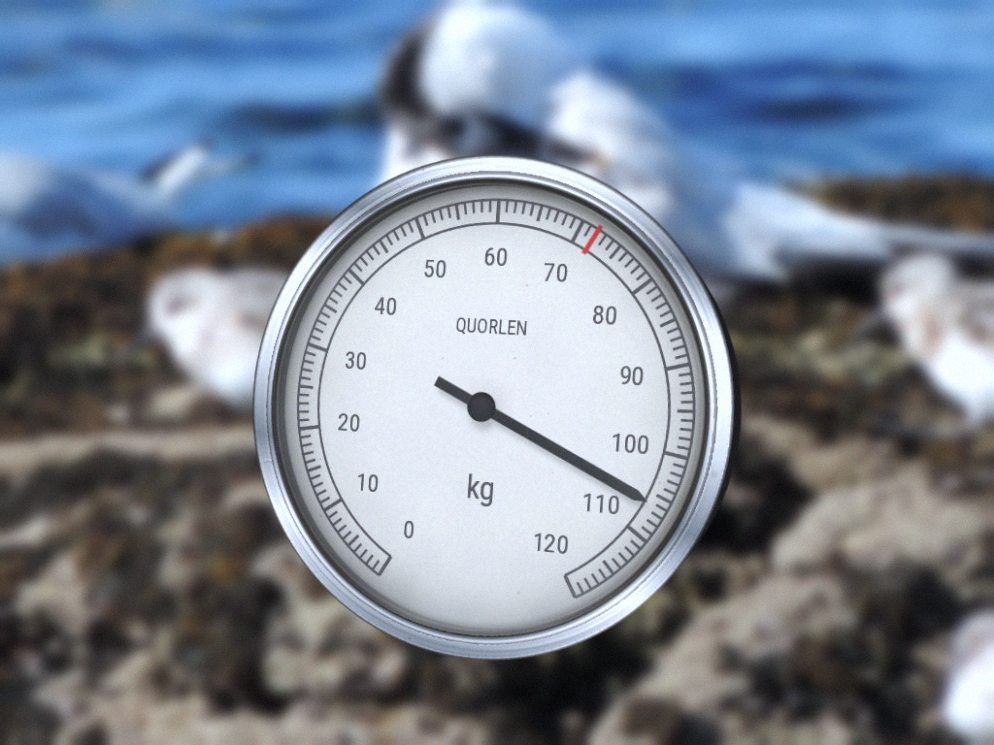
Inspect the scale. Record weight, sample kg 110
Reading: kg 106
